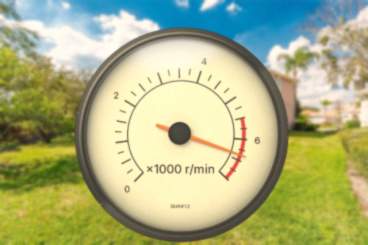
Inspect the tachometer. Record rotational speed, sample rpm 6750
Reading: rpm 6375
